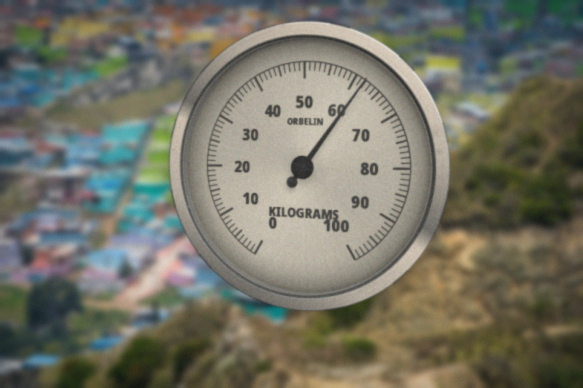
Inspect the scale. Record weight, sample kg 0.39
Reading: kg 62
